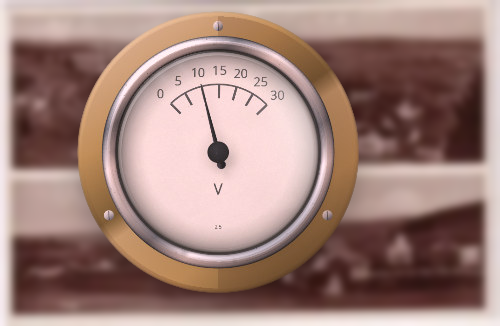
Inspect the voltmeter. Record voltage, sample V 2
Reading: V 10
